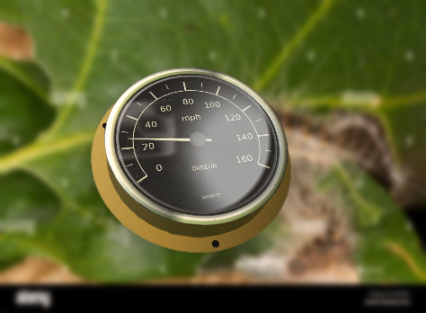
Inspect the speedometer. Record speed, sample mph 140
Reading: mph 25
